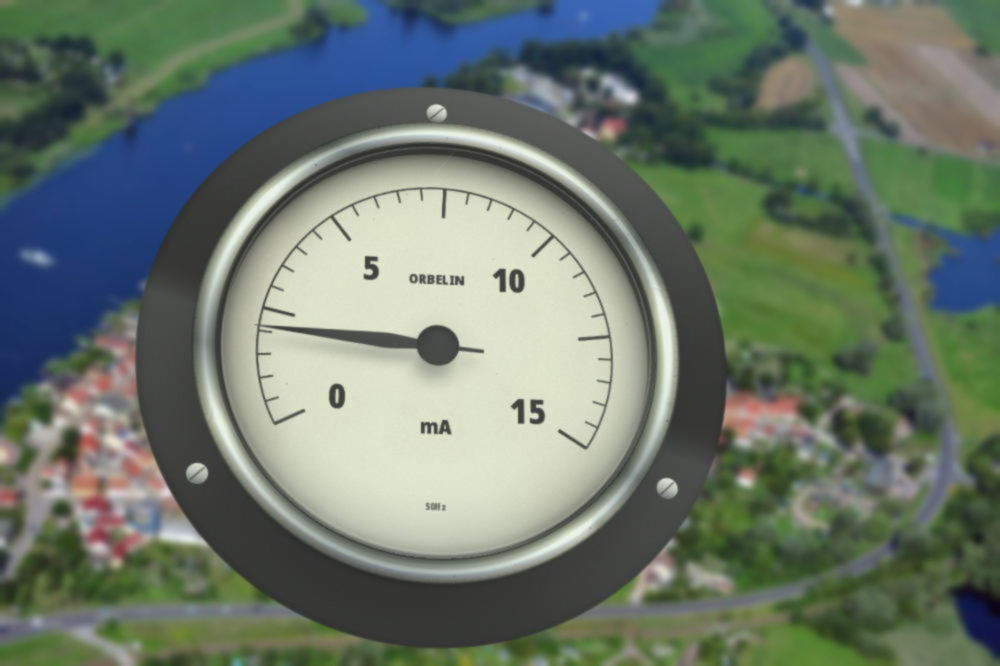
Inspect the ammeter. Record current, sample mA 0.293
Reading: mA 2
